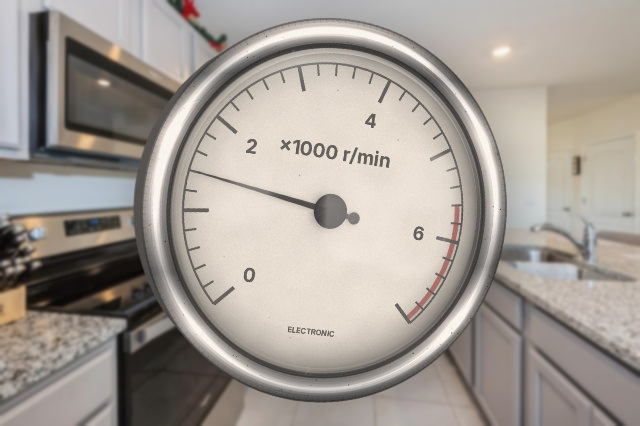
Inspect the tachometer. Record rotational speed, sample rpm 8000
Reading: rpm 1400
